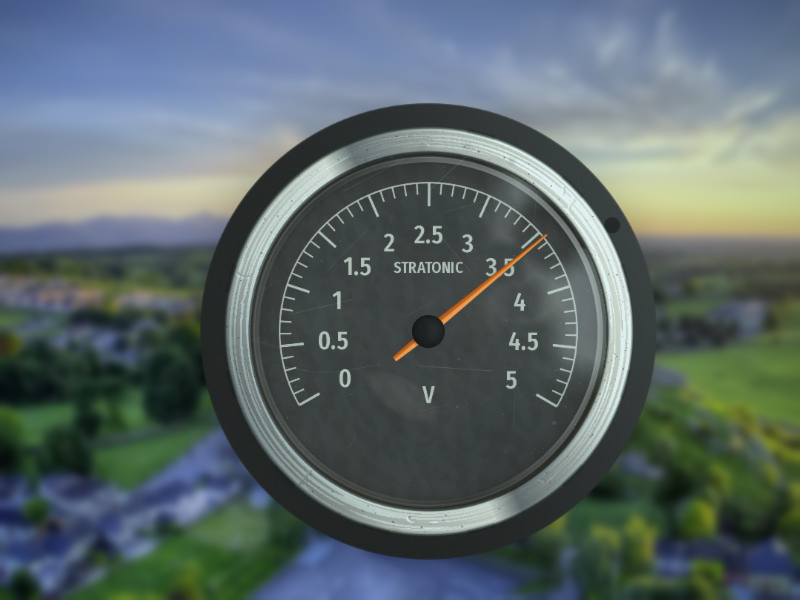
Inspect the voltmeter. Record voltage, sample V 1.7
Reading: V 3.55
